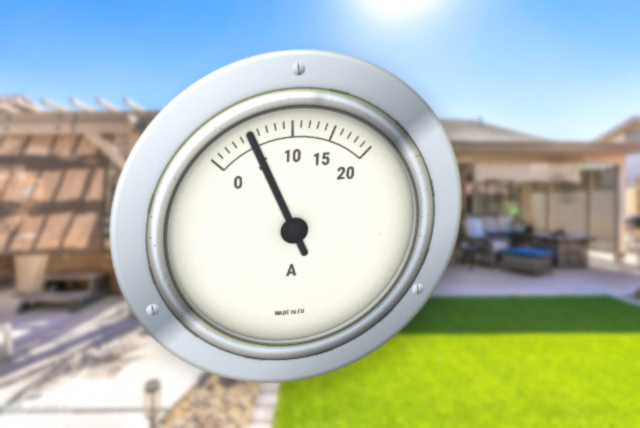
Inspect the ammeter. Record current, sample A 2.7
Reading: A 5
